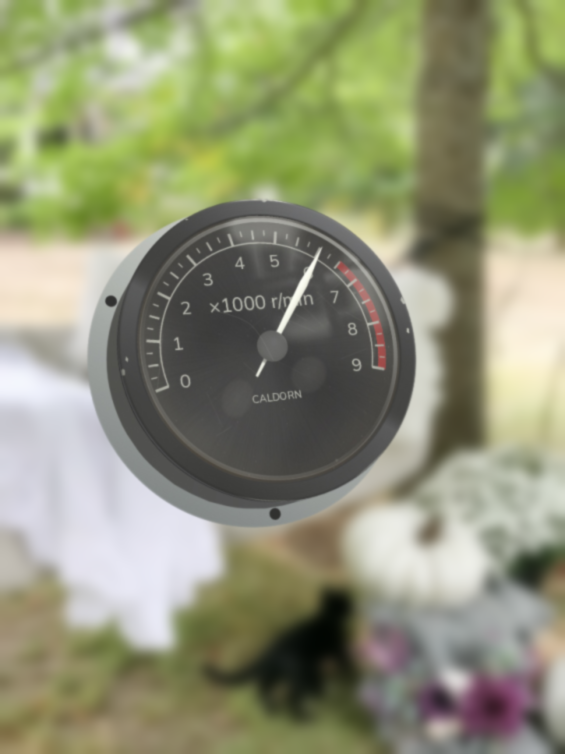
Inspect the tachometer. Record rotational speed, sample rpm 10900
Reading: rpm 6000
